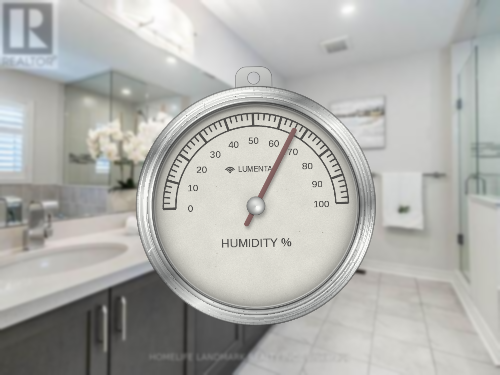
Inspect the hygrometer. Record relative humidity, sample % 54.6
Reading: % 66
